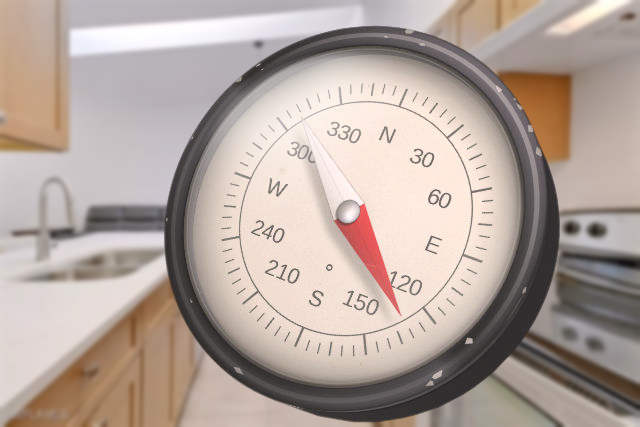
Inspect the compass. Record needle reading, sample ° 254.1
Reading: ° 130
